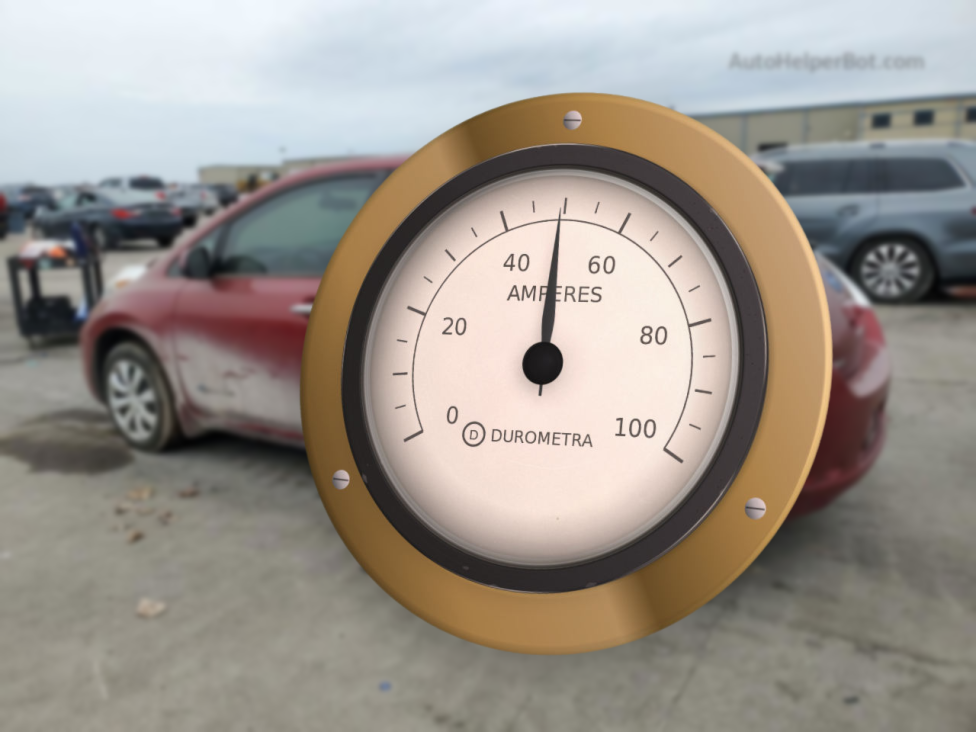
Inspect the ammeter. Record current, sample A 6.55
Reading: A 50
